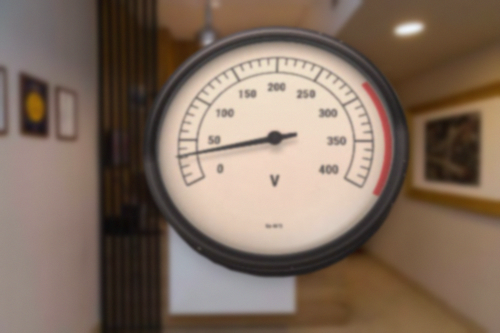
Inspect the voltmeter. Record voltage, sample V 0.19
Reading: V 30
